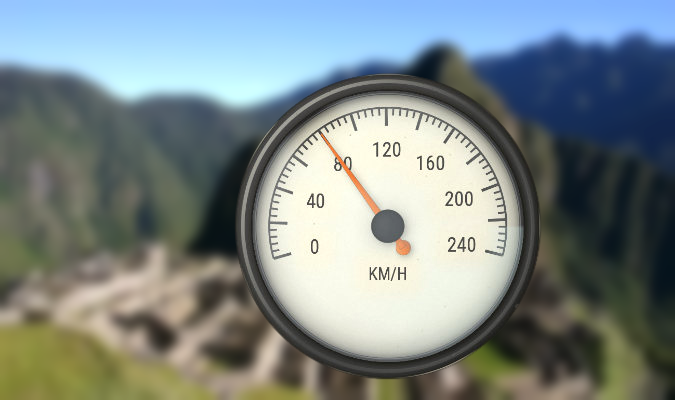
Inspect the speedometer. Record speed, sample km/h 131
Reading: km/h 80
